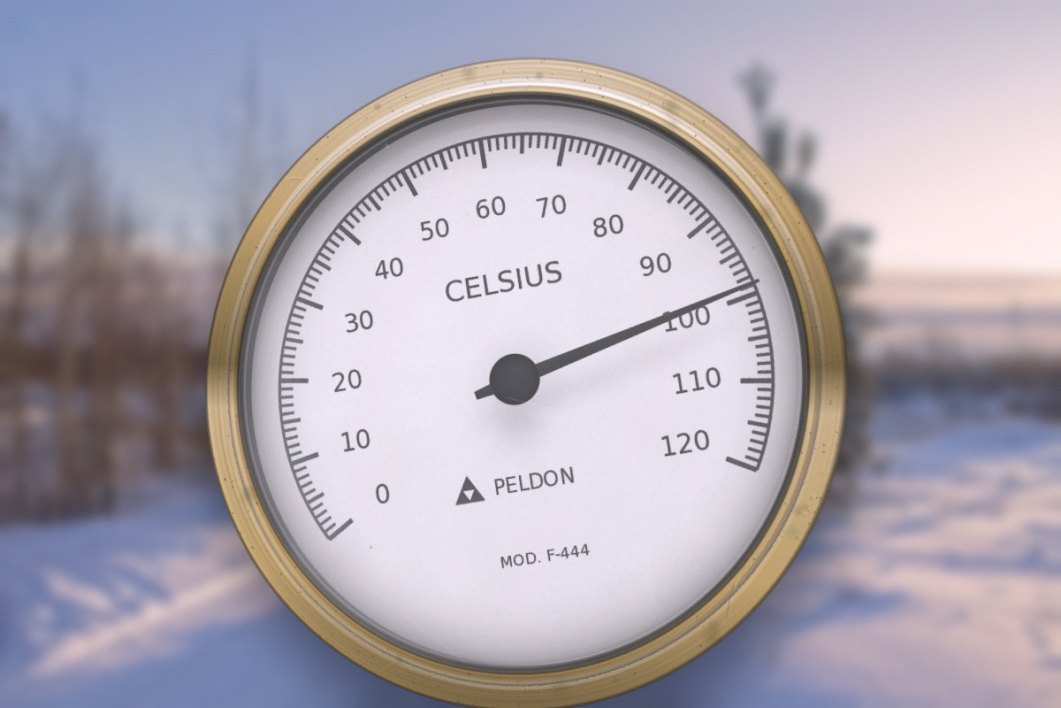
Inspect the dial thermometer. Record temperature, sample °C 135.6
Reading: °C 99
